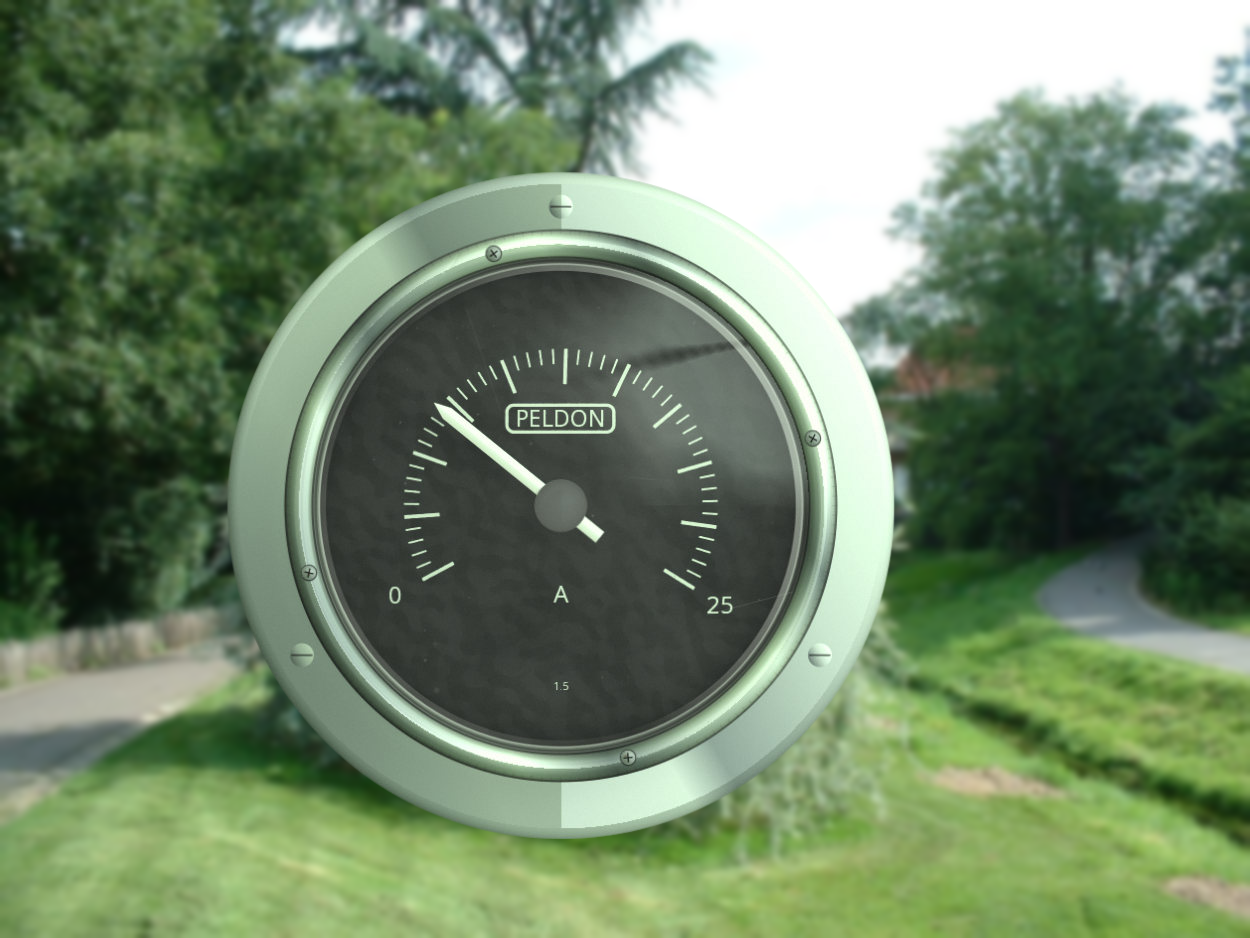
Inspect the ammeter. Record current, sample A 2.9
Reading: A 7
